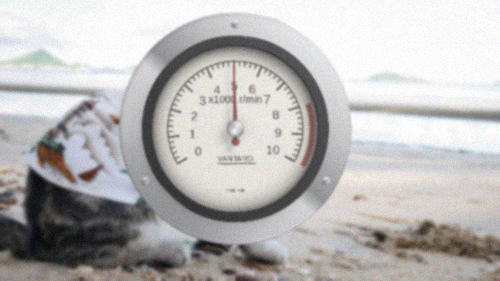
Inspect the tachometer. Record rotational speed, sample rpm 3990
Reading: rpm 5000
